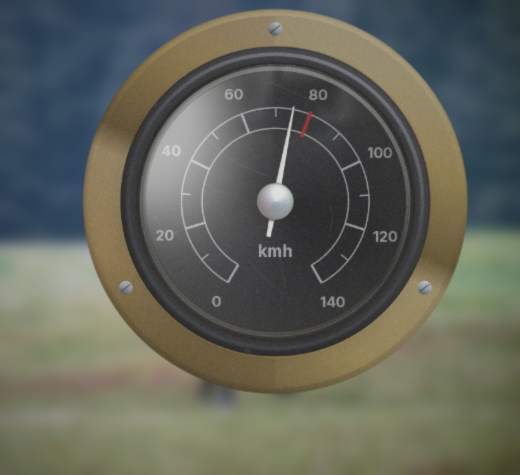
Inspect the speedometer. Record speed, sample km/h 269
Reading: km/h 75
